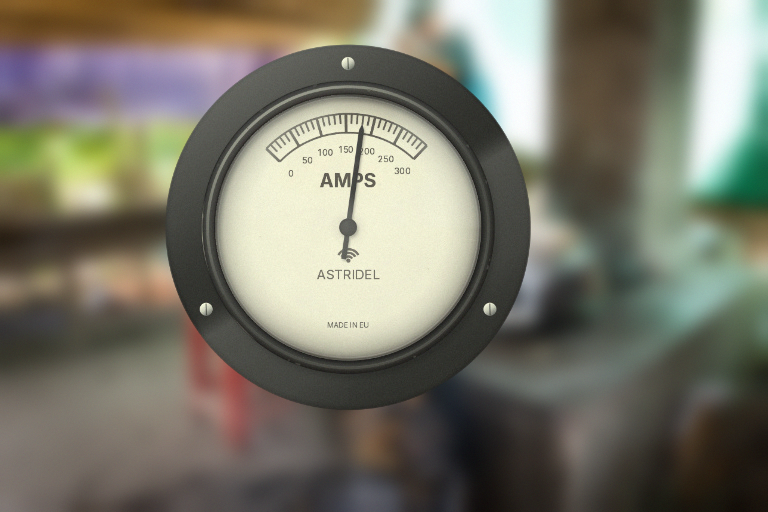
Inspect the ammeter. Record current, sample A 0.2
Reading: A 180
